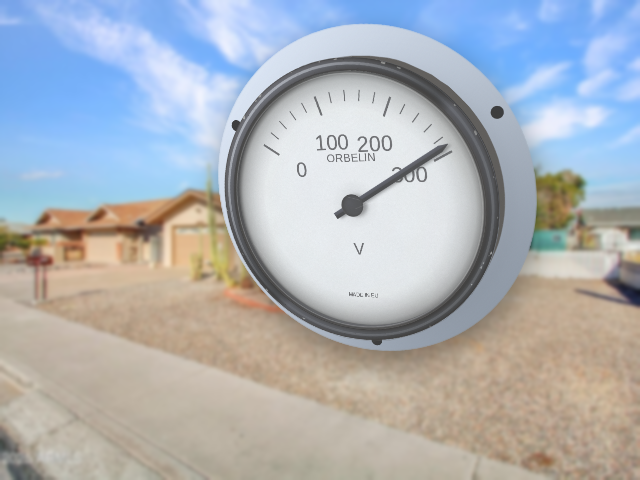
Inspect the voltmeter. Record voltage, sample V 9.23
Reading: V 290
